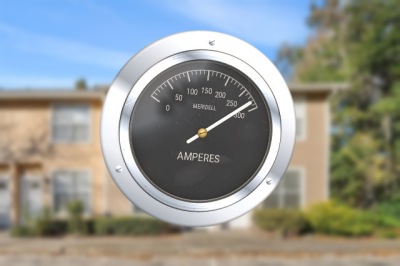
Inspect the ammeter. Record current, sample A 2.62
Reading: A 280
